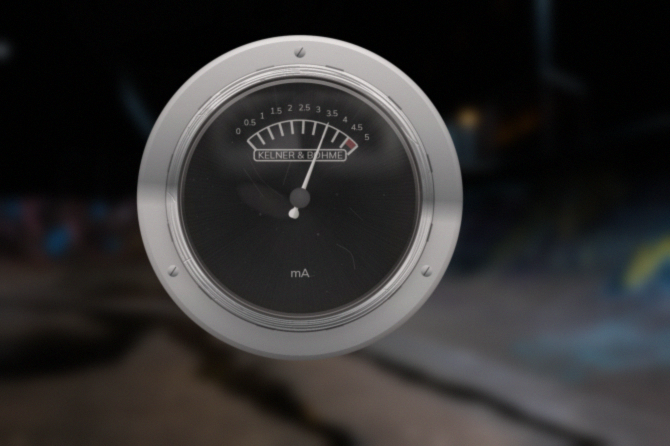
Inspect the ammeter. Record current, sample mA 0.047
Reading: mA 3.5
